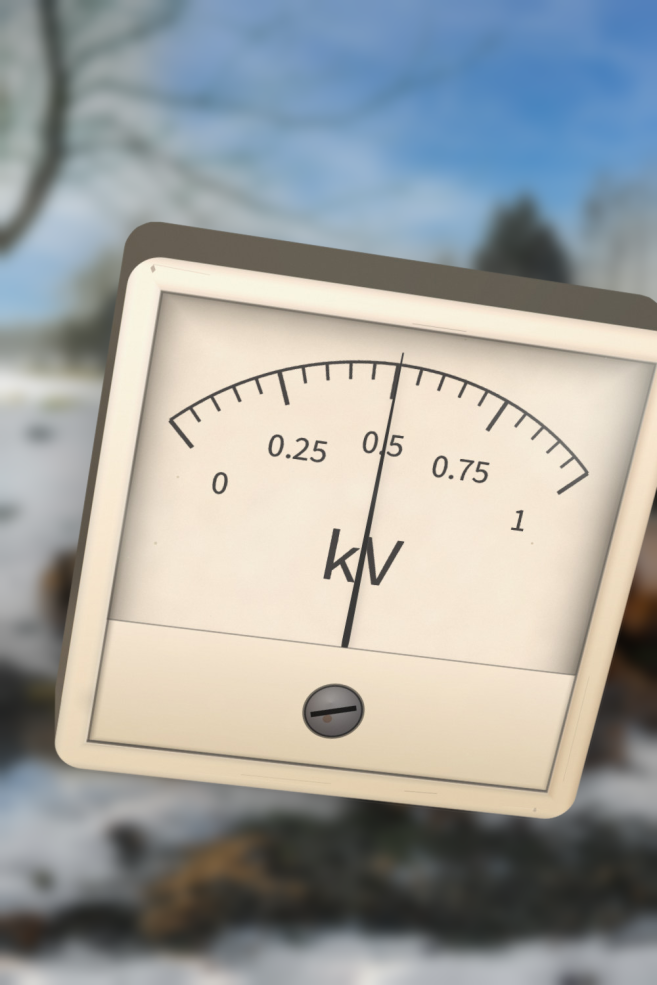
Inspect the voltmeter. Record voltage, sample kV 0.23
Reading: kV 0.5
